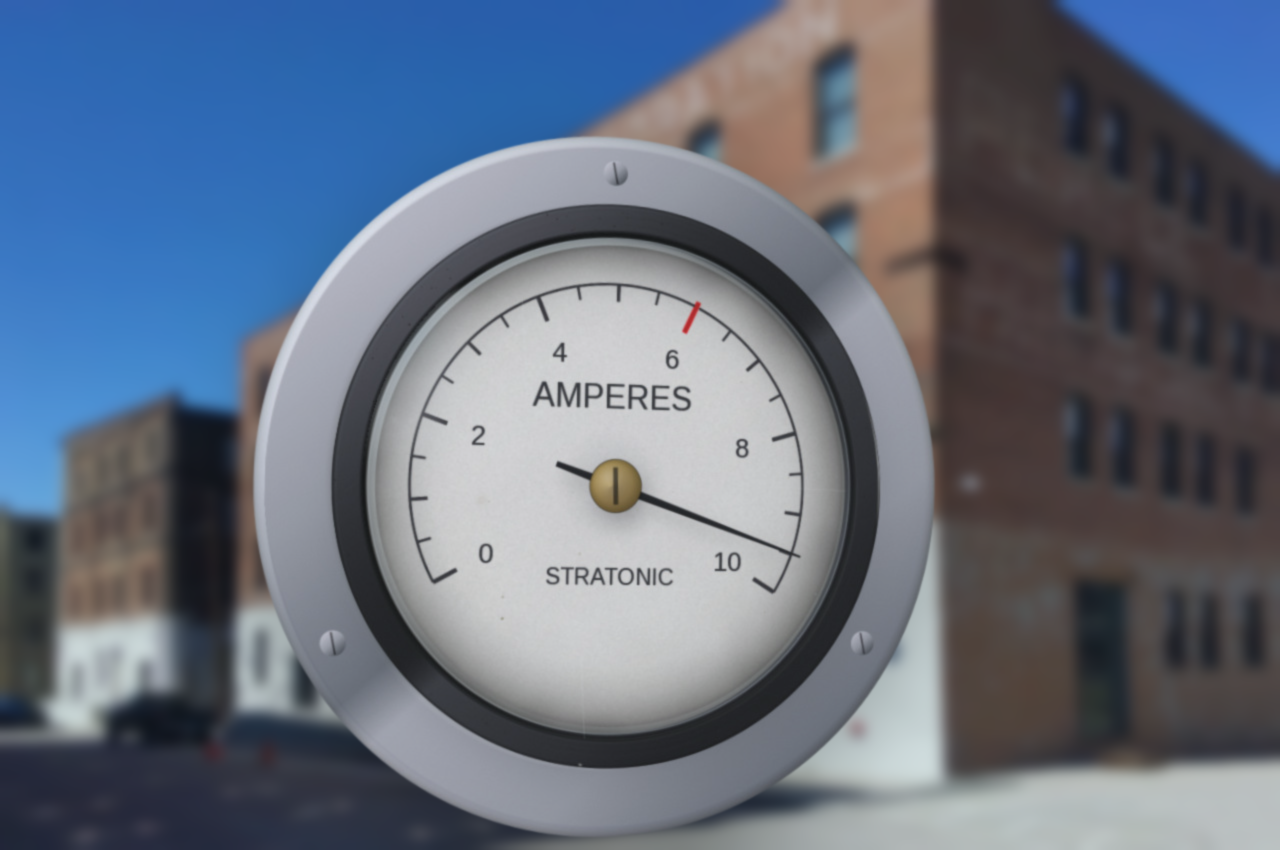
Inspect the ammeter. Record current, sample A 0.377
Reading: A 9.5
